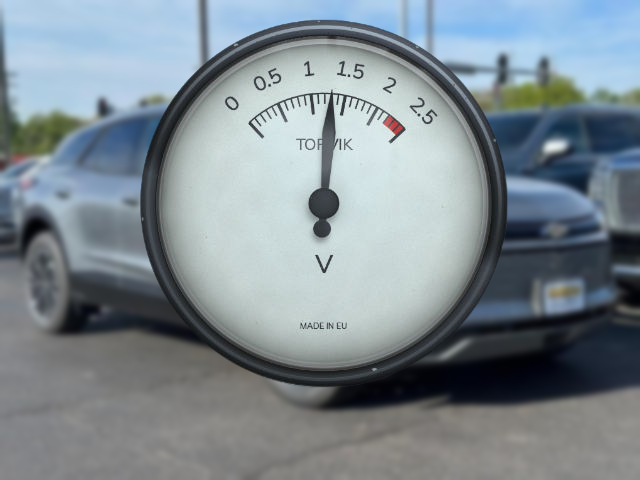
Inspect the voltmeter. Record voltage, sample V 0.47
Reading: V 1.3
